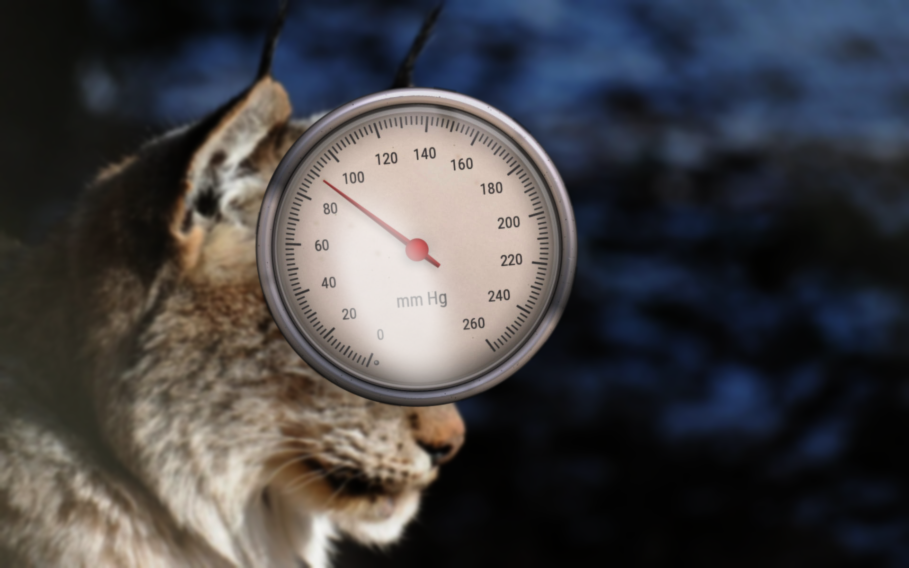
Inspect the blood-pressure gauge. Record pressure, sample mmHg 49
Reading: mmHg 90
